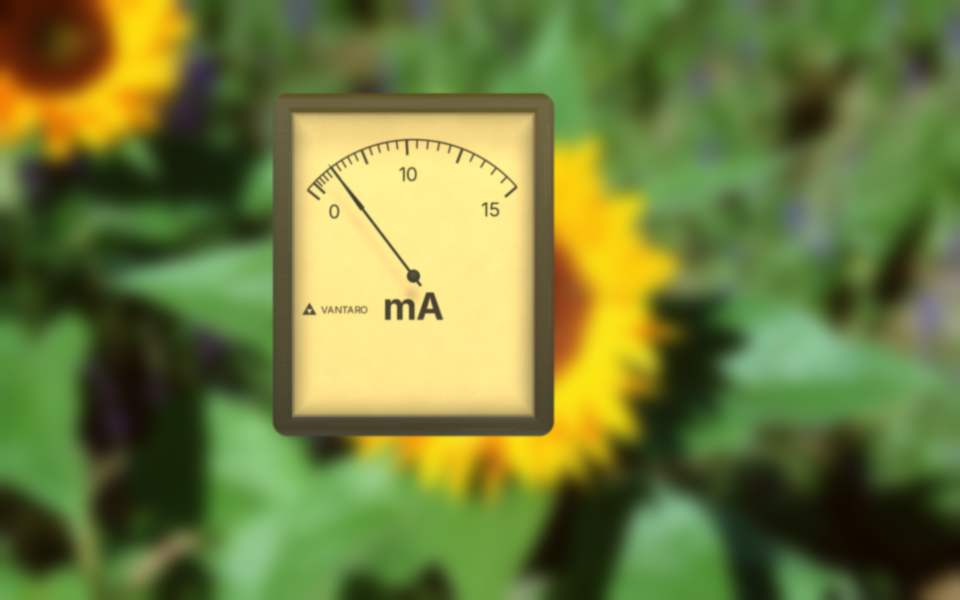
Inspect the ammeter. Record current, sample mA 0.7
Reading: mA 5
